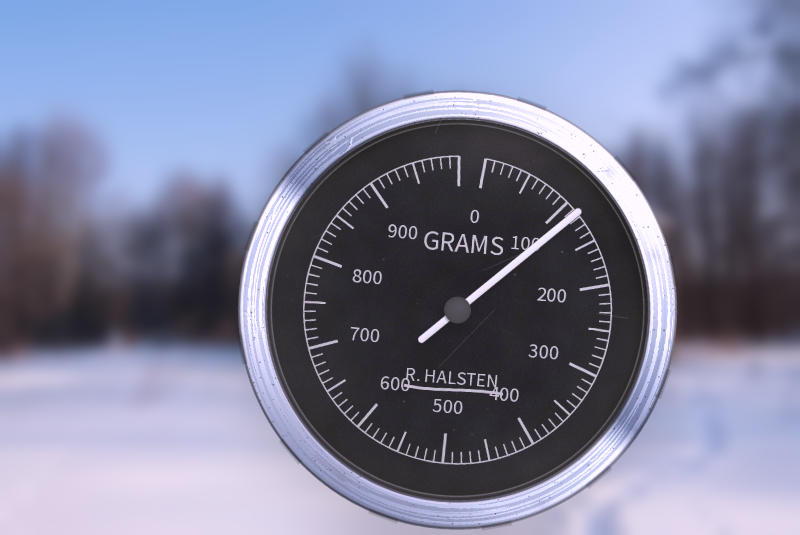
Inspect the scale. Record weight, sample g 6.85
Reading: g 115
